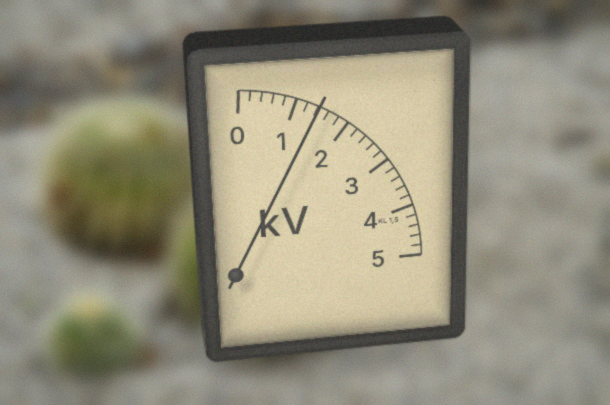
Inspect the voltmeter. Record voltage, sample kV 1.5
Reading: kV 1.4
